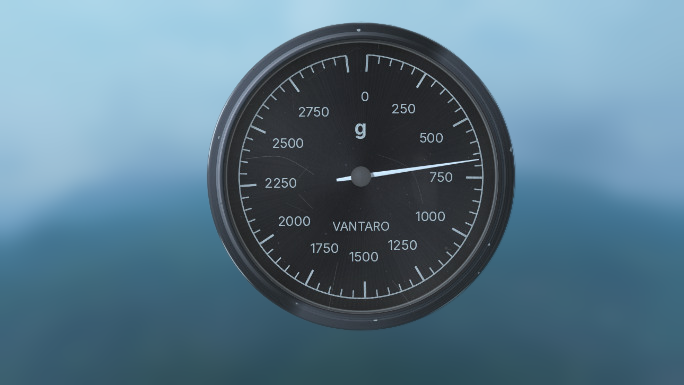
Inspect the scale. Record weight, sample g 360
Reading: g 675
